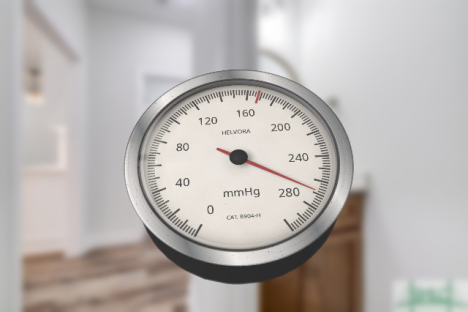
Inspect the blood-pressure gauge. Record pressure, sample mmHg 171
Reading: mmHg 270
